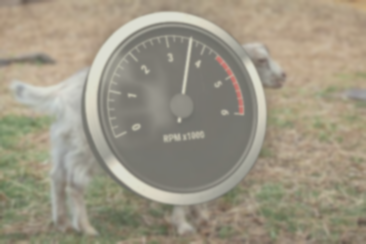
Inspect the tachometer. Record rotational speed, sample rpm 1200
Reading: rpm 3600
